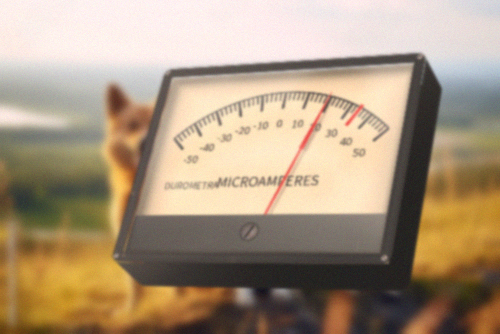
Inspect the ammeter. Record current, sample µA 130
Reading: µA 20
